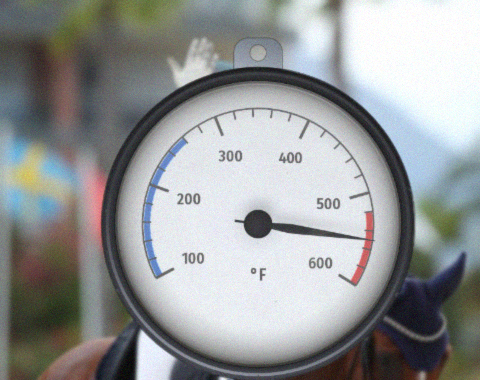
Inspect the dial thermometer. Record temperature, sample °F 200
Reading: °F 550
